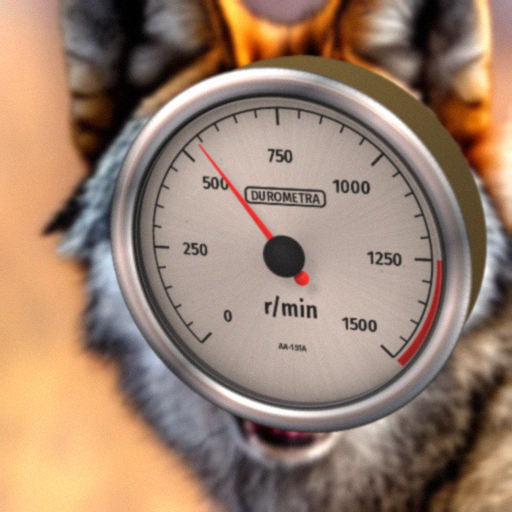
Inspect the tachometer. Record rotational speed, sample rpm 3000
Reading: rpm 550
